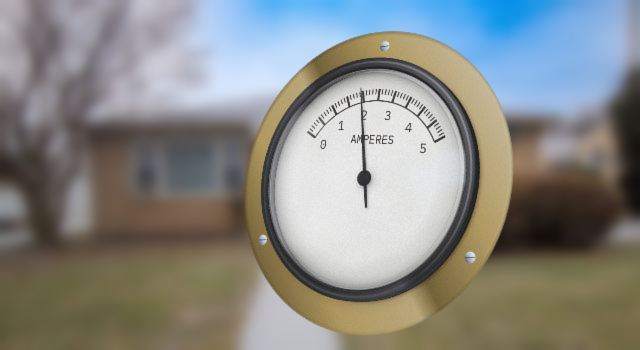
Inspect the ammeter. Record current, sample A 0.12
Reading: A 2
